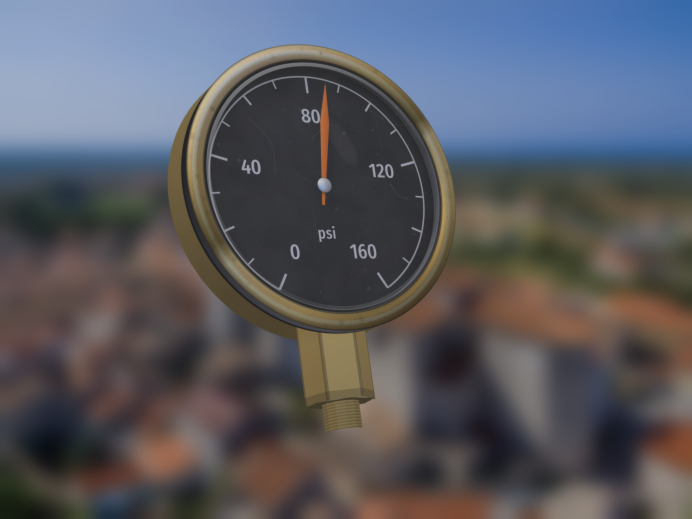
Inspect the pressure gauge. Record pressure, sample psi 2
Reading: psi 85
